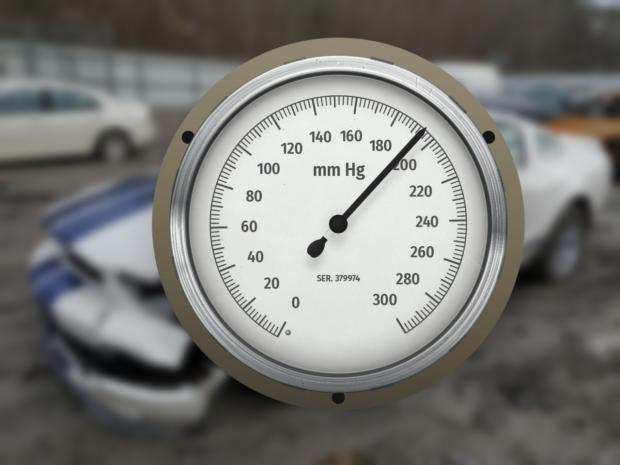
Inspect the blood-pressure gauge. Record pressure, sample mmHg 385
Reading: mmHg 194
